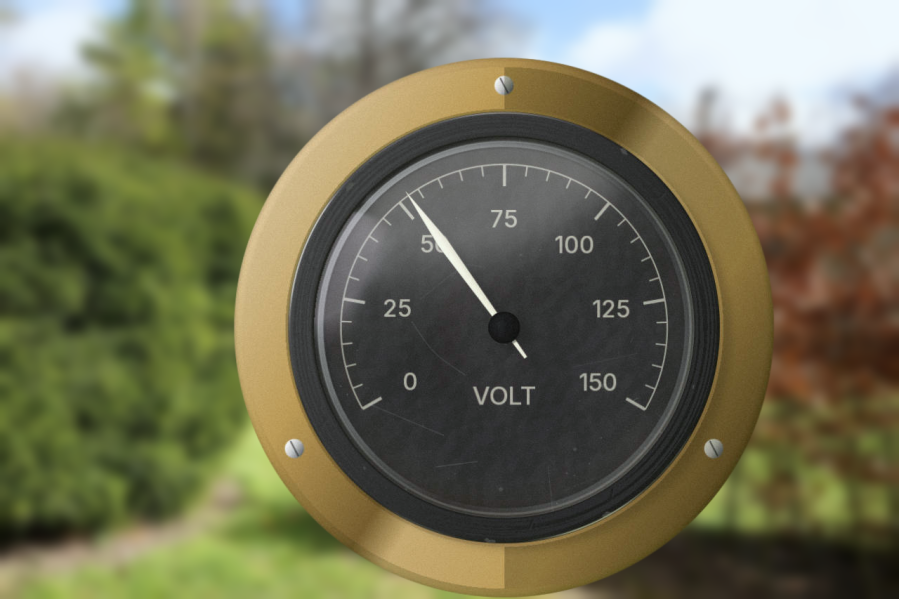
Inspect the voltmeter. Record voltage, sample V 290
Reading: V 52.5
